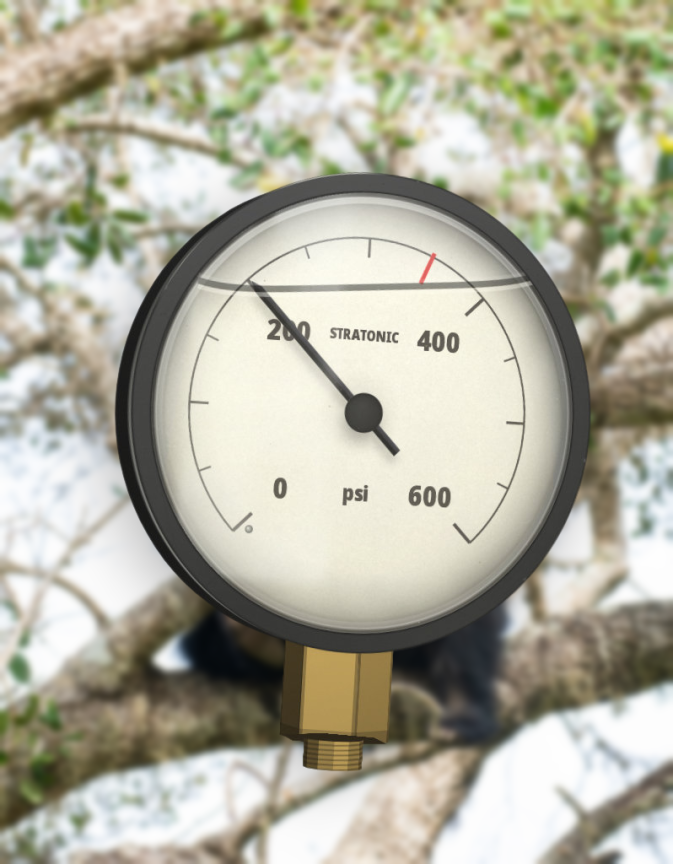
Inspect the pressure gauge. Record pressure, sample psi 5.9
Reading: psi 200
